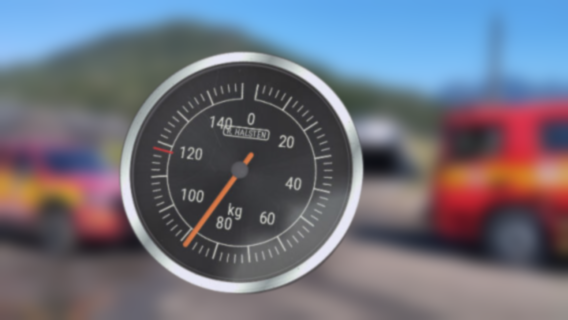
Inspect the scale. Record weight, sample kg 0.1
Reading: kg 88
